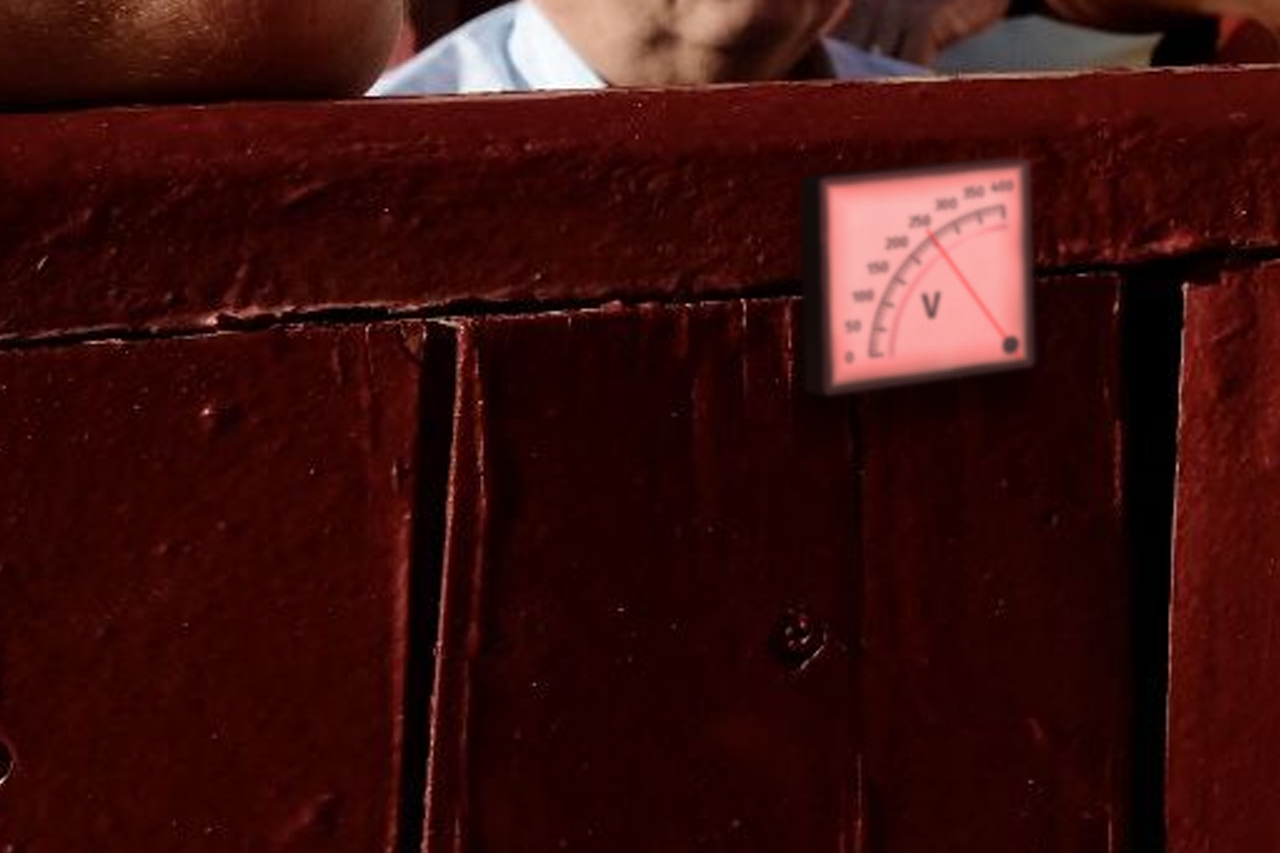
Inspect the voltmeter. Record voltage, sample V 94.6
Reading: V 250
